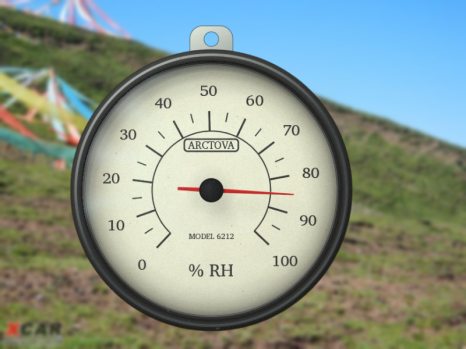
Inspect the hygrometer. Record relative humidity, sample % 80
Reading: % 85
